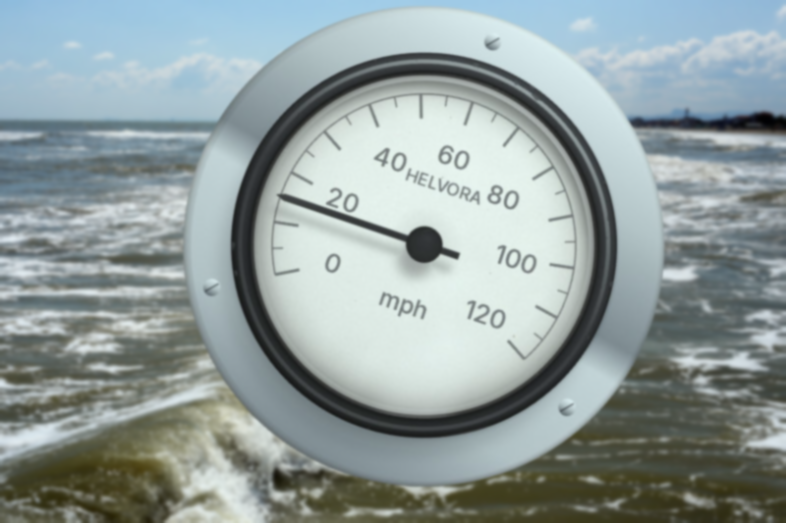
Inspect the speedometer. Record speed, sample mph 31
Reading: mph 15
